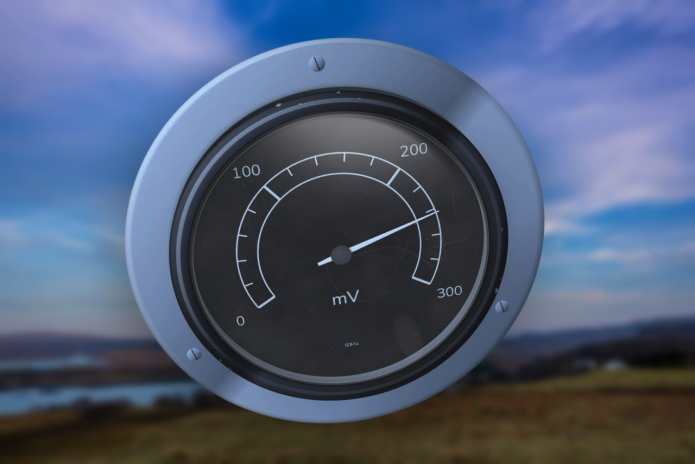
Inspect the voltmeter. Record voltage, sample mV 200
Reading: mV 240
